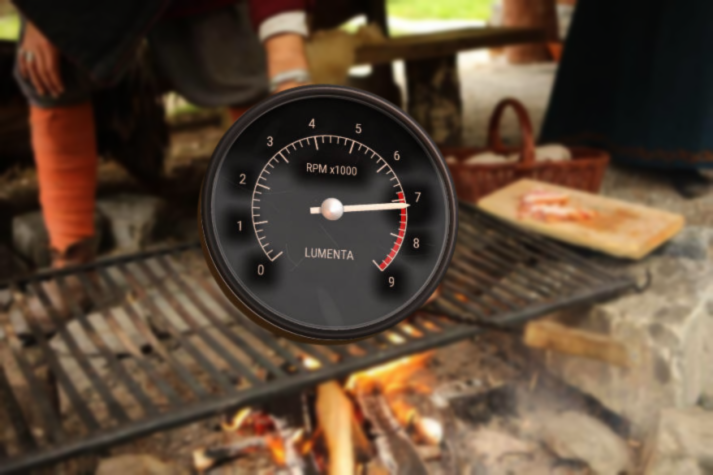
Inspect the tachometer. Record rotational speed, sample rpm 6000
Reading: rpm 7200
